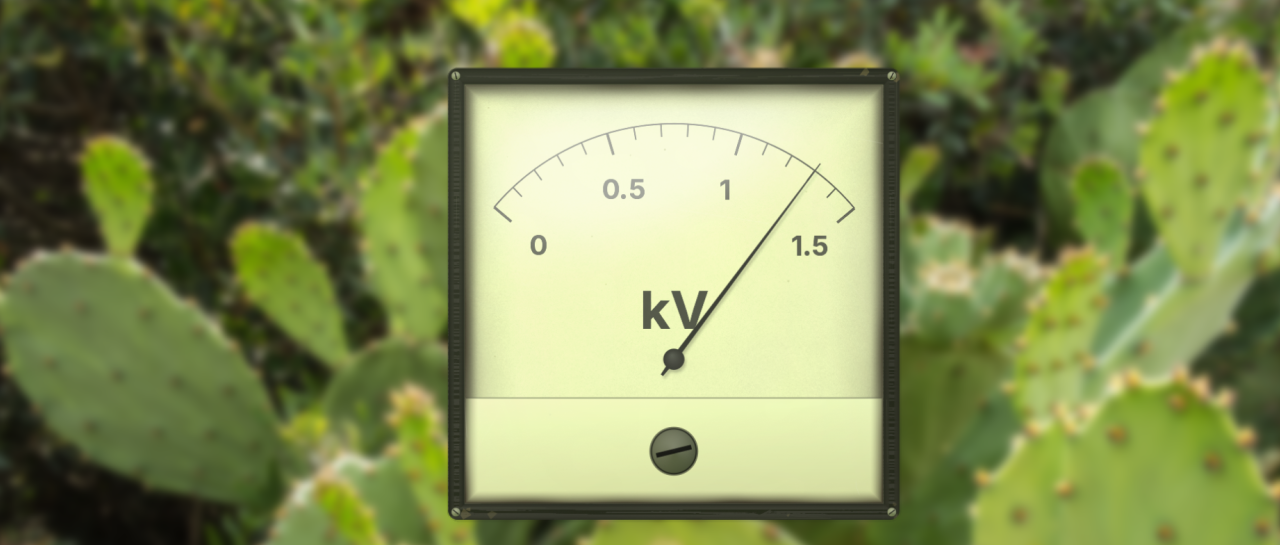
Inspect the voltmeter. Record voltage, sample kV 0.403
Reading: kV 1.3
